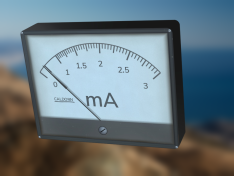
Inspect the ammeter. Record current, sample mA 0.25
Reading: mA 0.5
